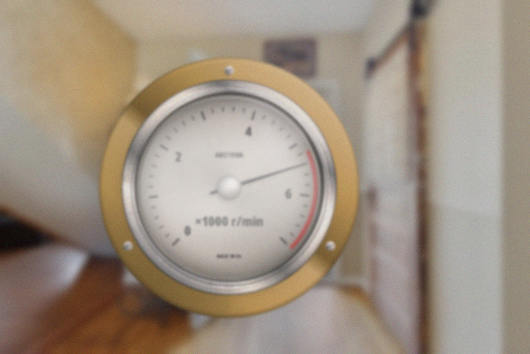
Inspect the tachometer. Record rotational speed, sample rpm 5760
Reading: rpm 5400
